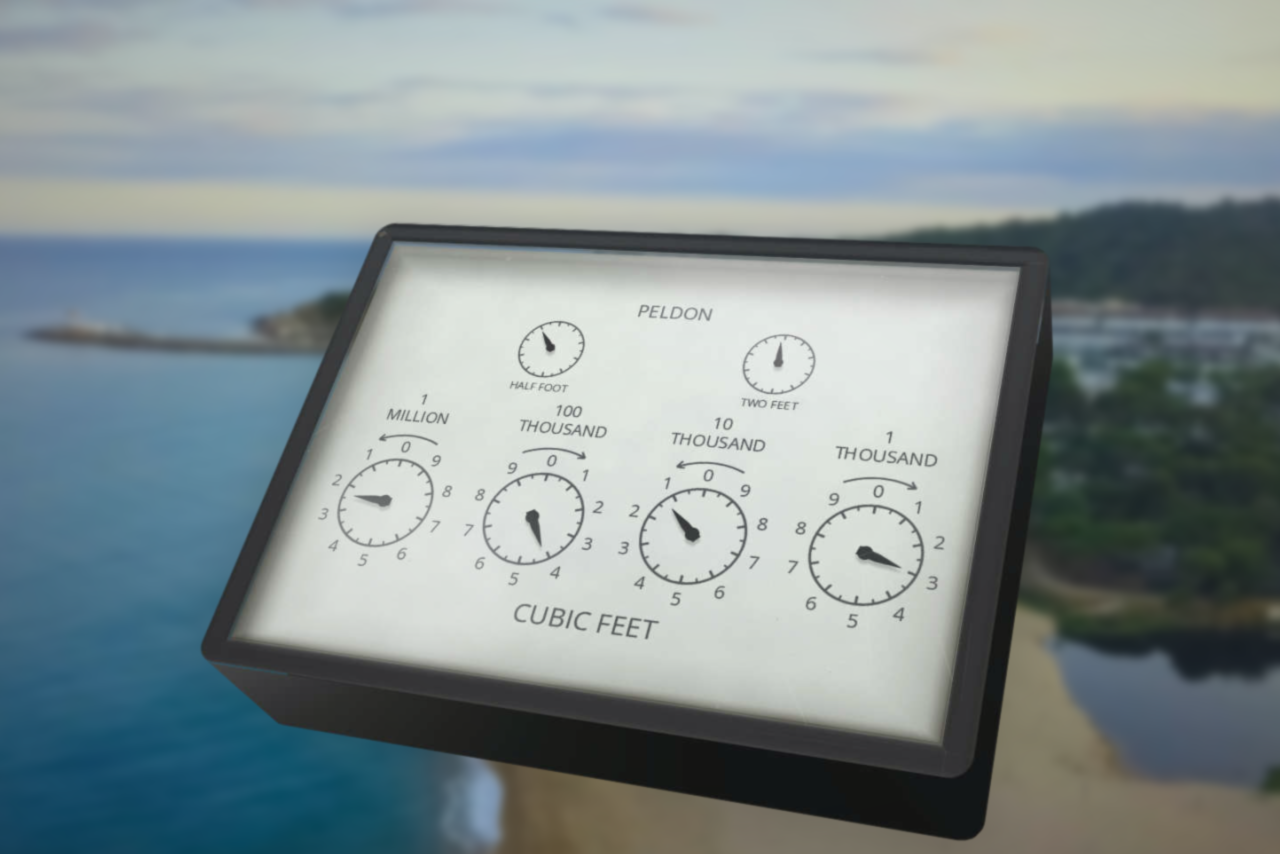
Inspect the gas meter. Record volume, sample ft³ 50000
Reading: ft³ 241300
